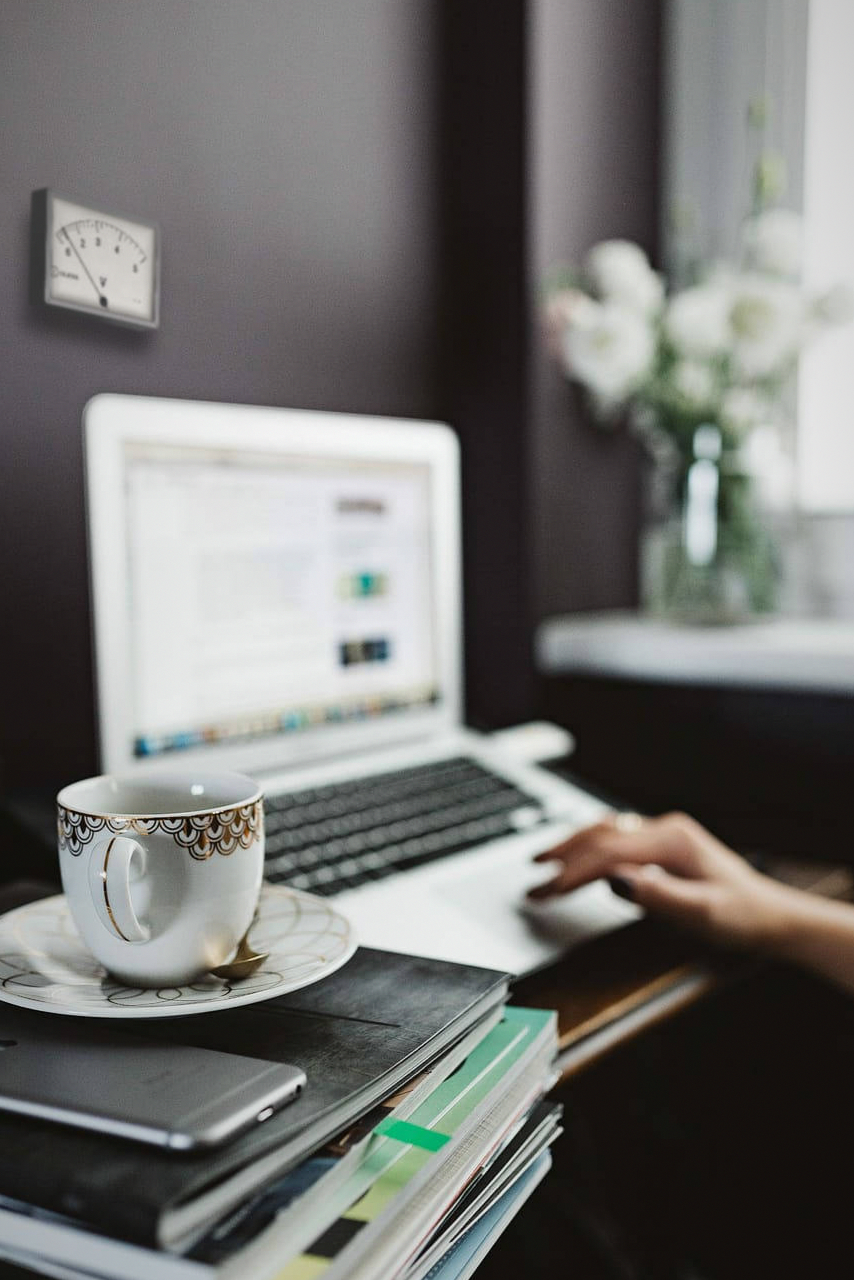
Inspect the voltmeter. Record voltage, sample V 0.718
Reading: V 1
